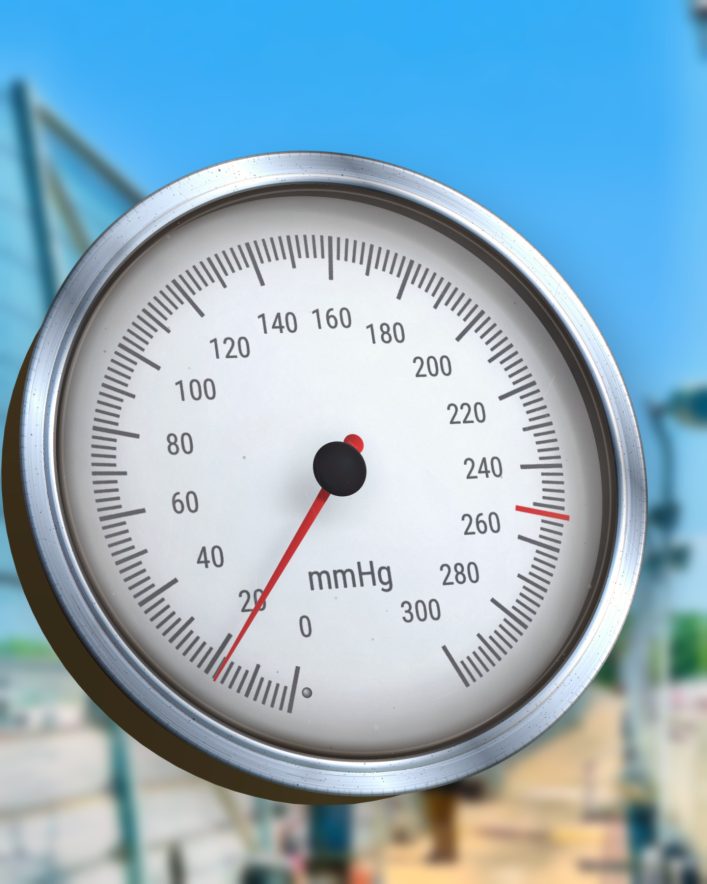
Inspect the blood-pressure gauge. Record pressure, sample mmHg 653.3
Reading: mmHg 18
